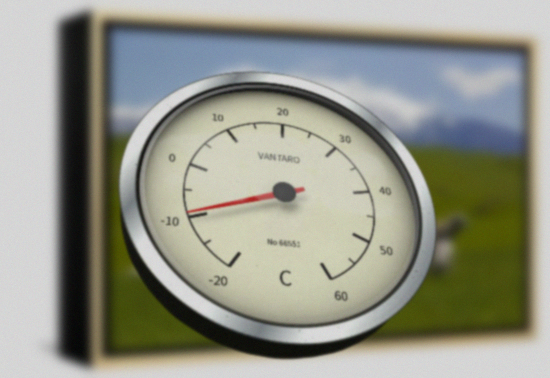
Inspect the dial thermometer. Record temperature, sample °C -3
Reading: °C -10
